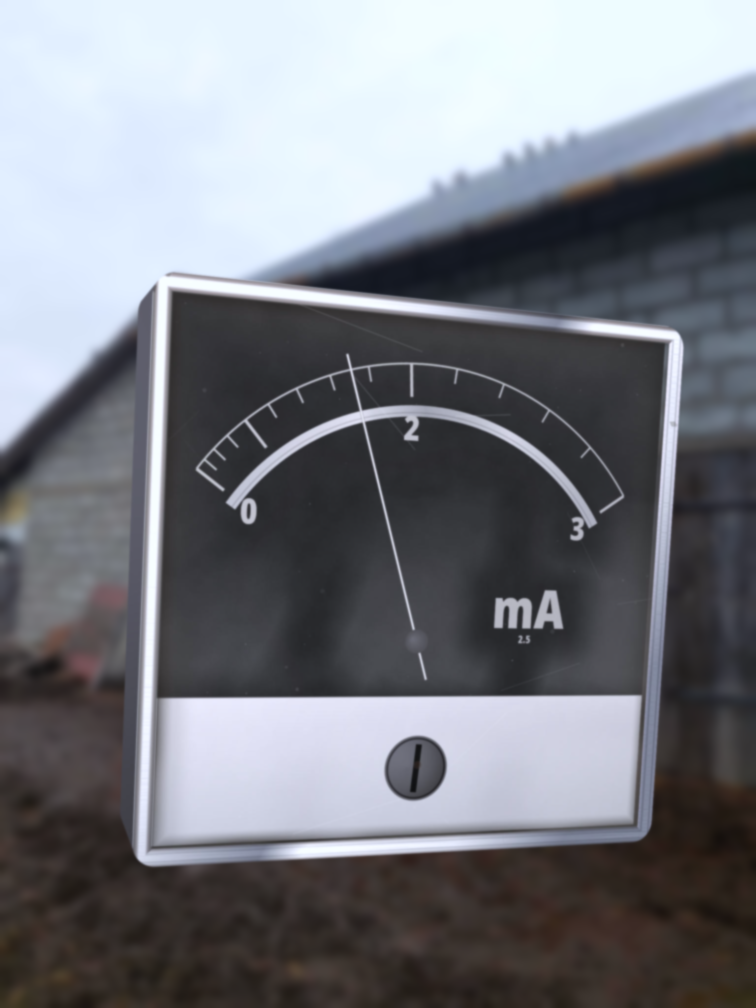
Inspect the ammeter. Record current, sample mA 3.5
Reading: mA 1.7
